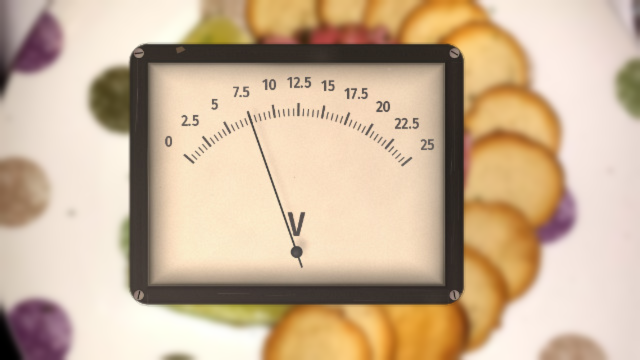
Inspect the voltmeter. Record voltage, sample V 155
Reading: V 7.5
